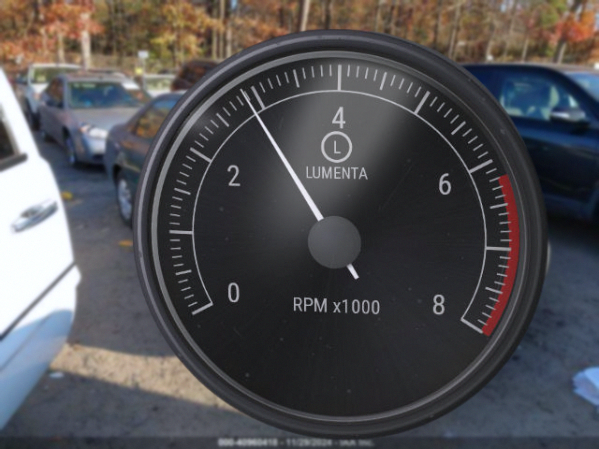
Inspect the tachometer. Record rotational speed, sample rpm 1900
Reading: rpm 2900
